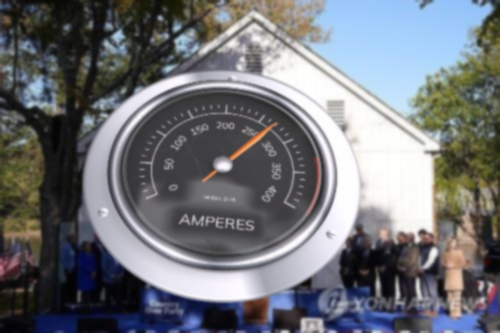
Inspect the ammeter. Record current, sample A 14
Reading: A 270
